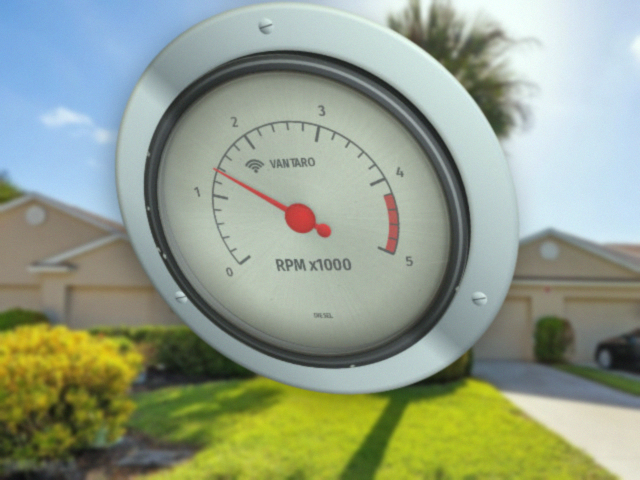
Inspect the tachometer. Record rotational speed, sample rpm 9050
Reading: rpm 1400
